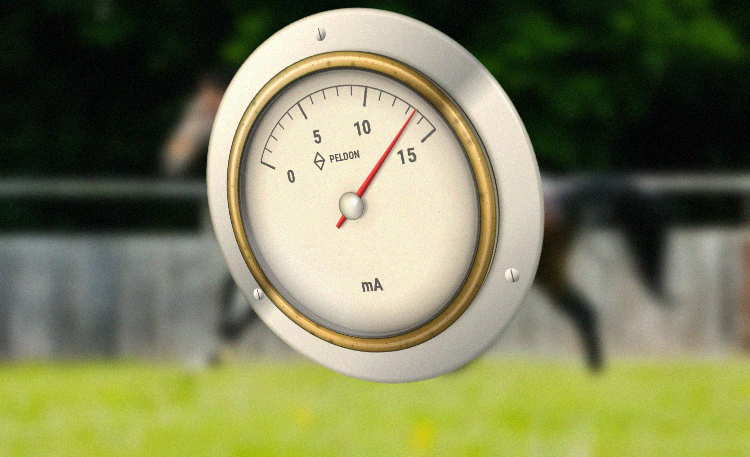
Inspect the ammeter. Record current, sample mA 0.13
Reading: mA 13.5
